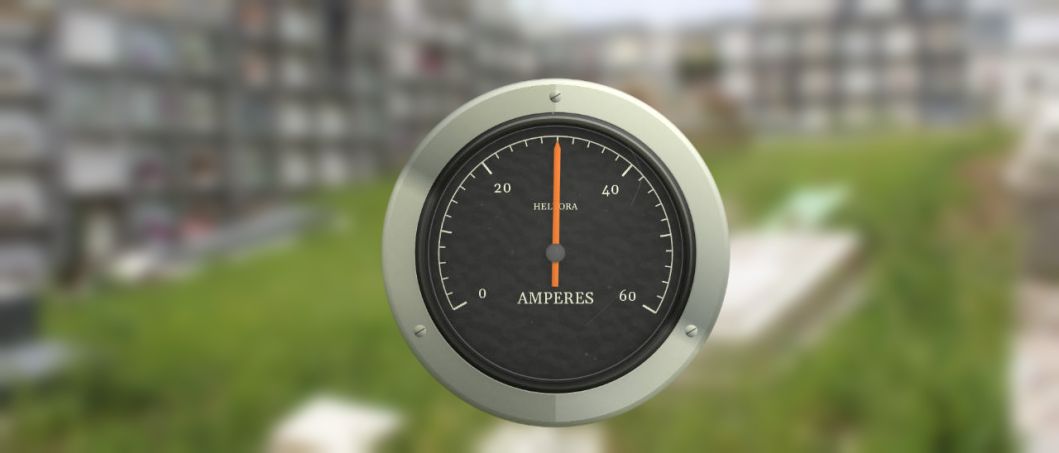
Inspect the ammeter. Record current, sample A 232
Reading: A 30
